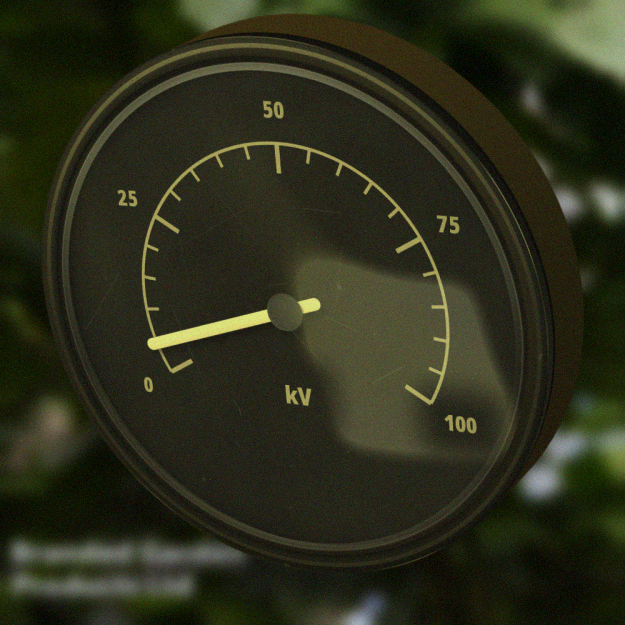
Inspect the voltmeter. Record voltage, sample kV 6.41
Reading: kV 5
